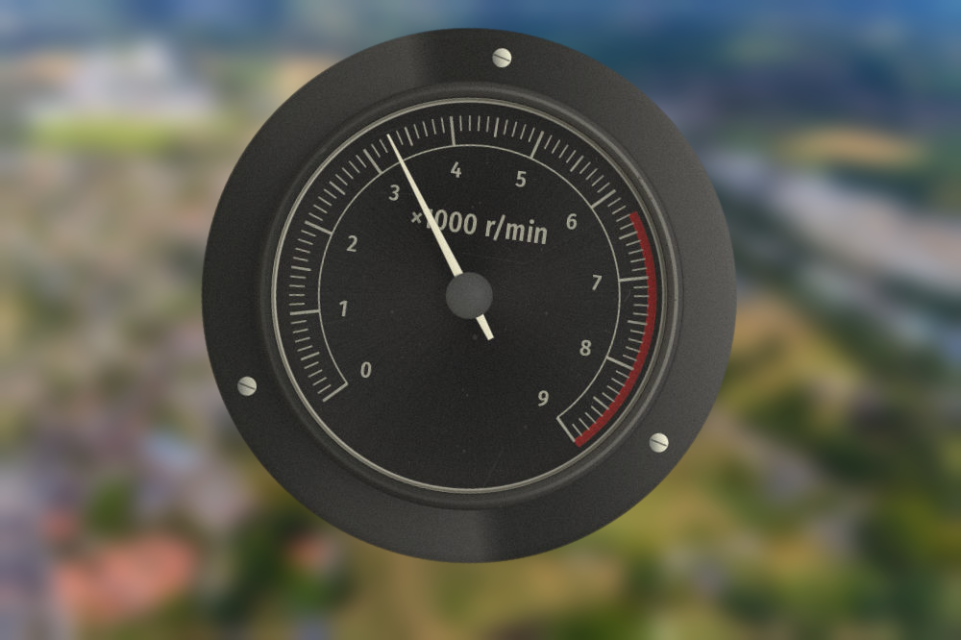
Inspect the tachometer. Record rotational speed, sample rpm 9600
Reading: rpm 3300
